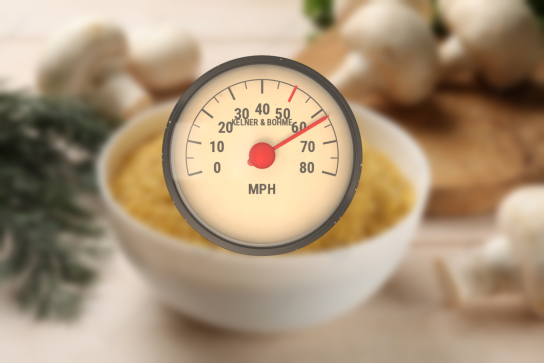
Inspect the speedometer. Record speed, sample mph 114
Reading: mph 62.5
